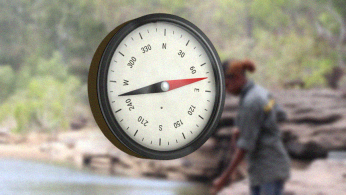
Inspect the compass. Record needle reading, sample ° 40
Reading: ° 75
